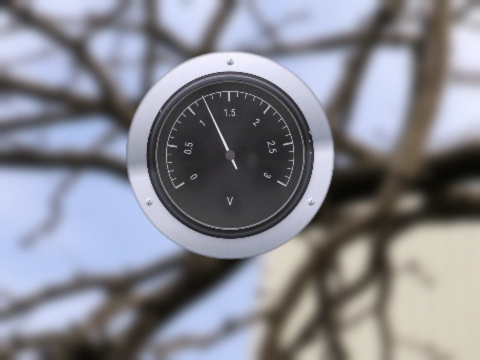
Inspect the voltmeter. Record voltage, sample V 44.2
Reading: V 1.2
